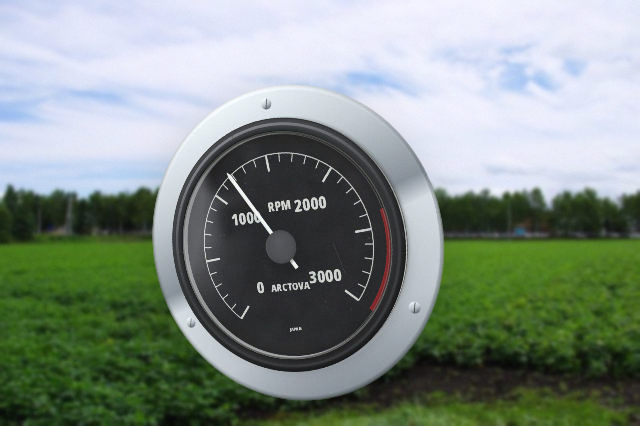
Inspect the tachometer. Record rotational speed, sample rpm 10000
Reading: rpm 1200
